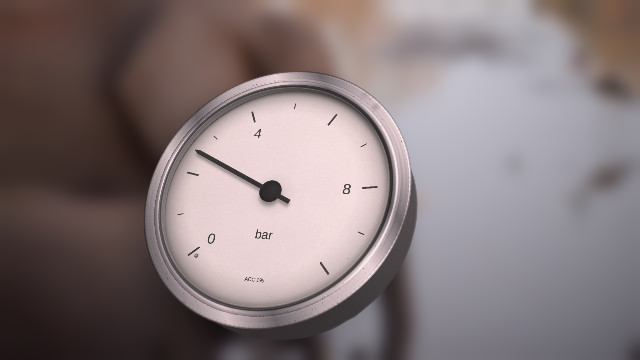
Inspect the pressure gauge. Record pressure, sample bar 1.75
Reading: bar 2.5
